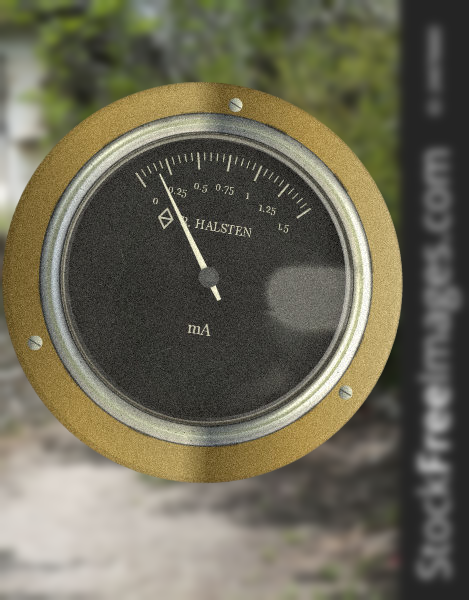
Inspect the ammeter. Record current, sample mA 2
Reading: mA 0.15
